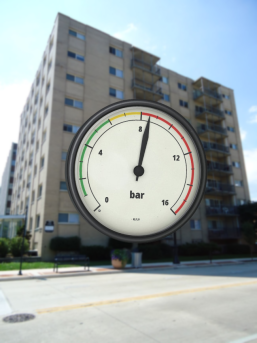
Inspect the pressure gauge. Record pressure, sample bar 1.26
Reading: bar 8.5
